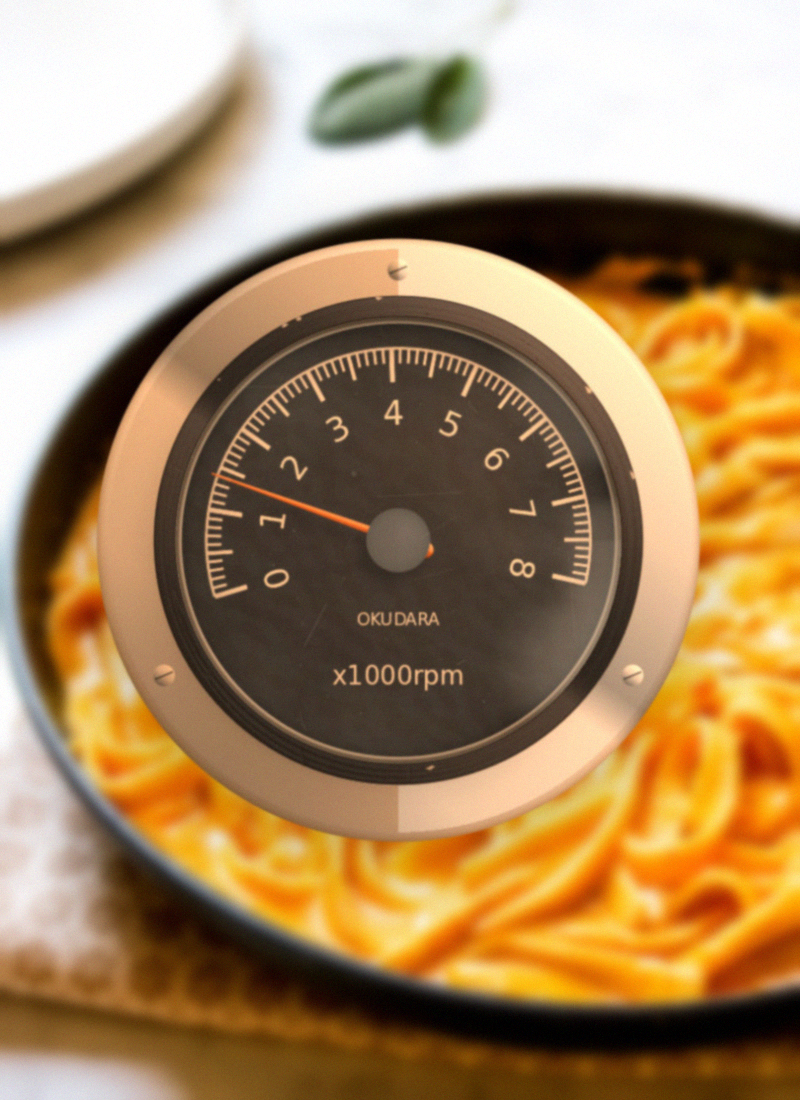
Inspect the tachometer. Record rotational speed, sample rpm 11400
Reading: rpm 1400
